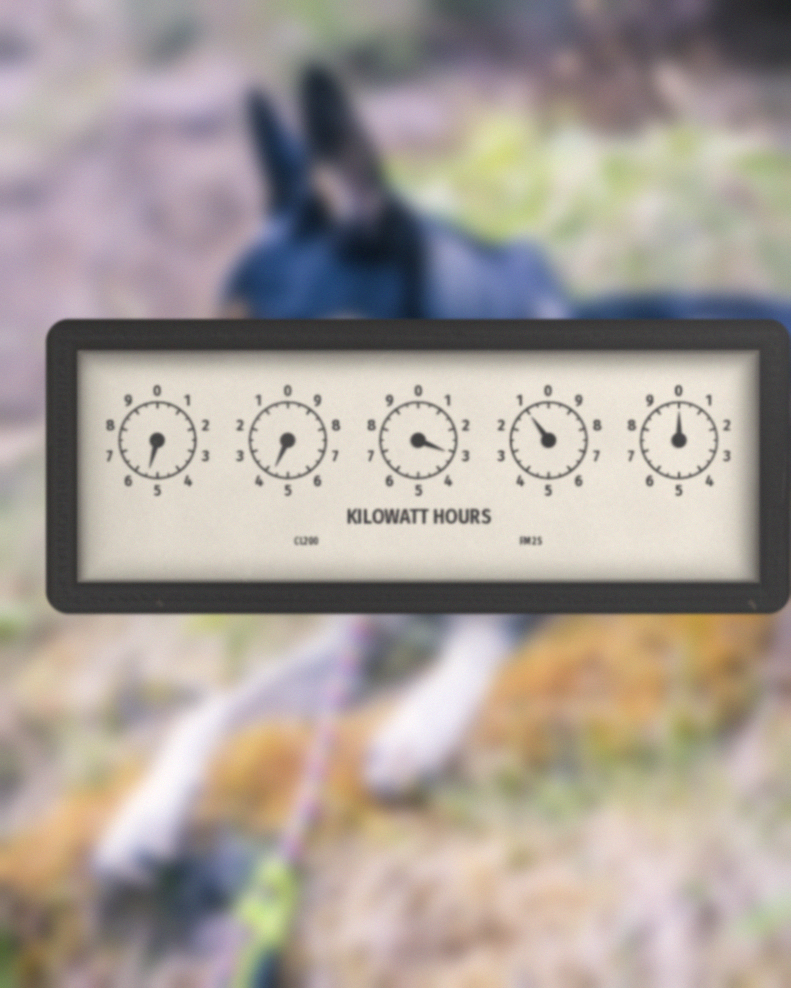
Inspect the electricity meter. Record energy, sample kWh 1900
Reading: kWh 54310
